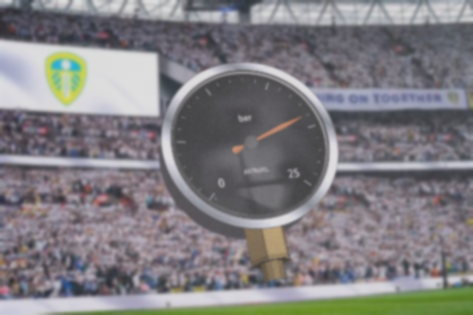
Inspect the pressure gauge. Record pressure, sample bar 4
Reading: bar 19
